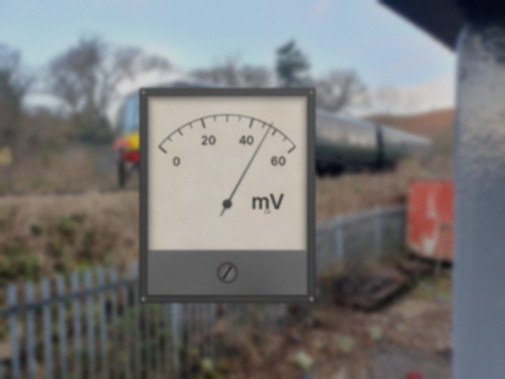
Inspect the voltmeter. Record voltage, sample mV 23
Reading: mV 47.5
